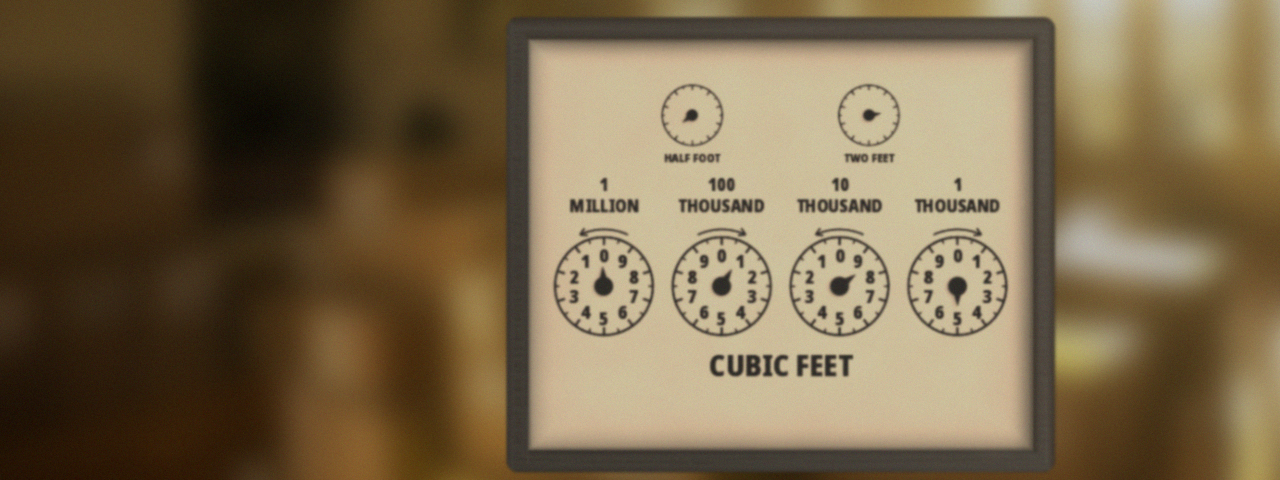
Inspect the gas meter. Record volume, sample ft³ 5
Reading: ft³ 8500
